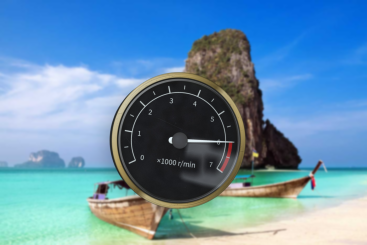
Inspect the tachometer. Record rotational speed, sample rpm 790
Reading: rpm 6000
